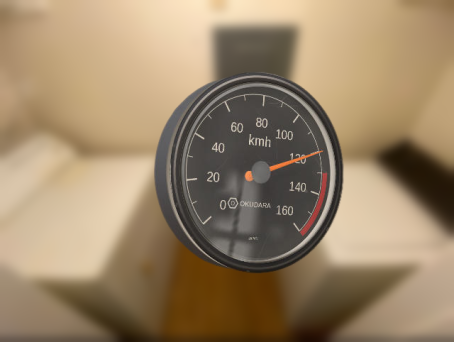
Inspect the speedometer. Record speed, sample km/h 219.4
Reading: km/h 120
